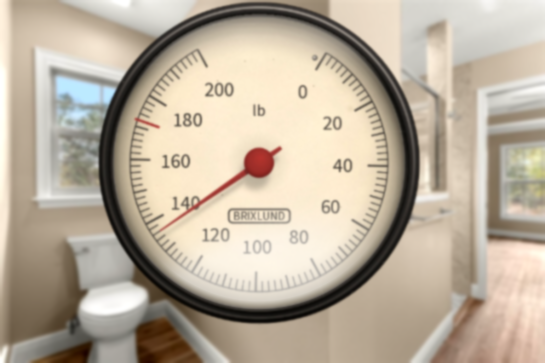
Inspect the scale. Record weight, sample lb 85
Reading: lb 136
